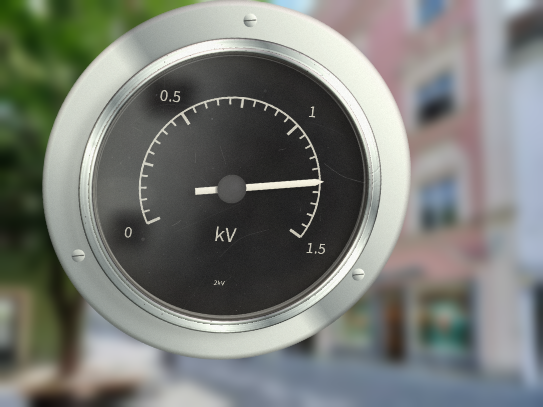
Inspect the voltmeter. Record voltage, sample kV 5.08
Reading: kV 1.25
